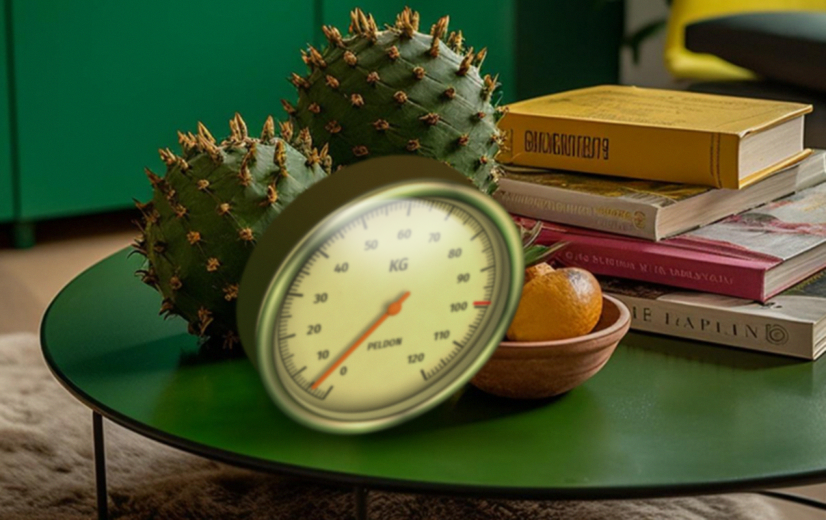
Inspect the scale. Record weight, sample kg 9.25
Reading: kg 5
